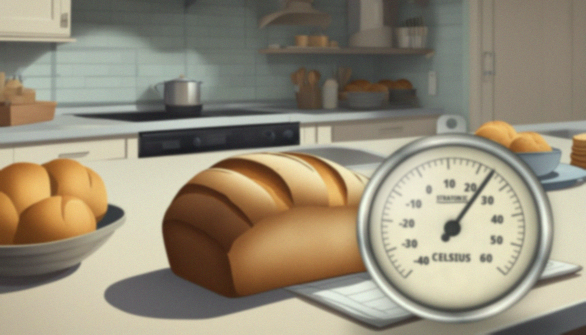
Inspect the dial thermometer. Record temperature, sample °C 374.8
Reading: °C 24
